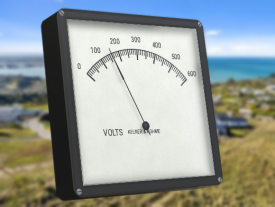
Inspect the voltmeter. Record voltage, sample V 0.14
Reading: V 150
